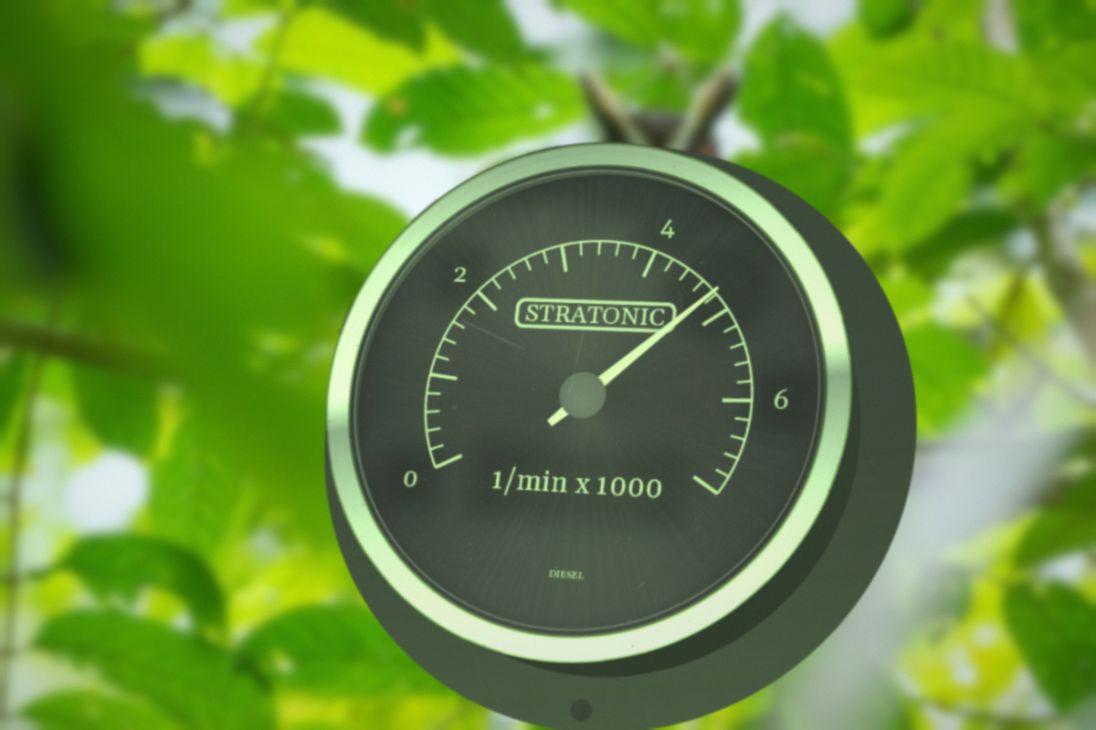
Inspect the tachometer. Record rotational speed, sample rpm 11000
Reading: rpm 4800
